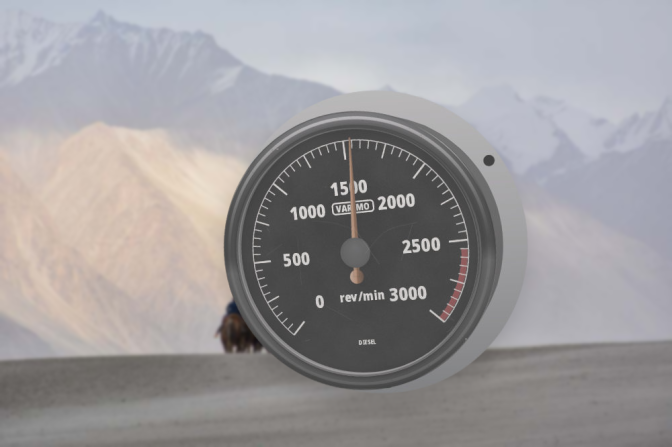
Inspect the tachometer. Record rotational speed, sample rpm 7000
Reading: rpm 1550
